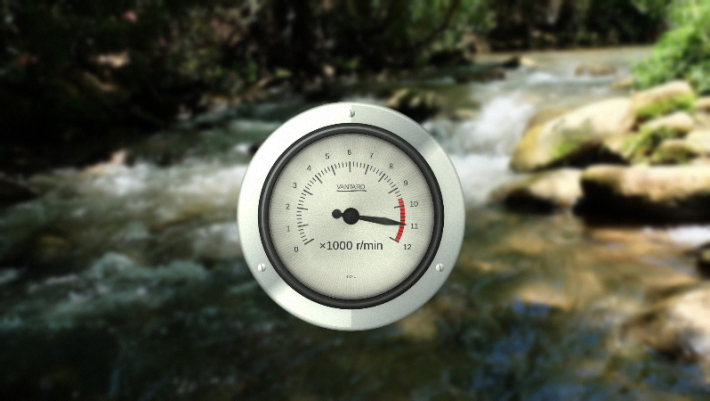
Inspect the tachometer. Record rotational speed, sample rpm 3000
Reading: rpm 11000
